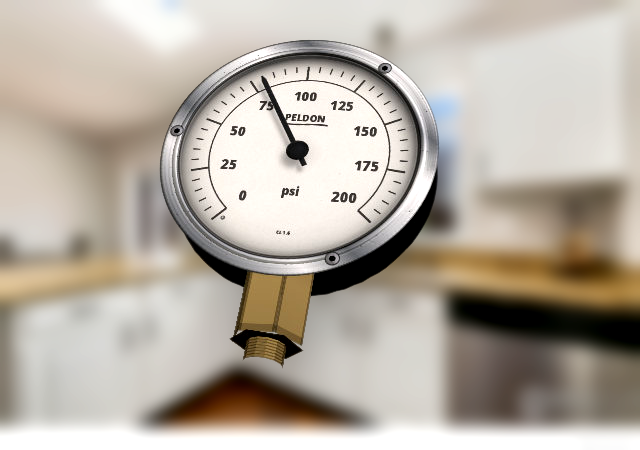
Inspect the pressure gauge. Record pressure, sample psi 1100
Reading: psi 80
